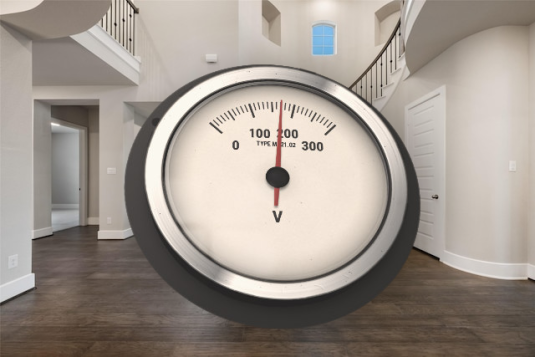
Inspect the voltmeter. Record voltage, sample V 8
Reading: V 170
